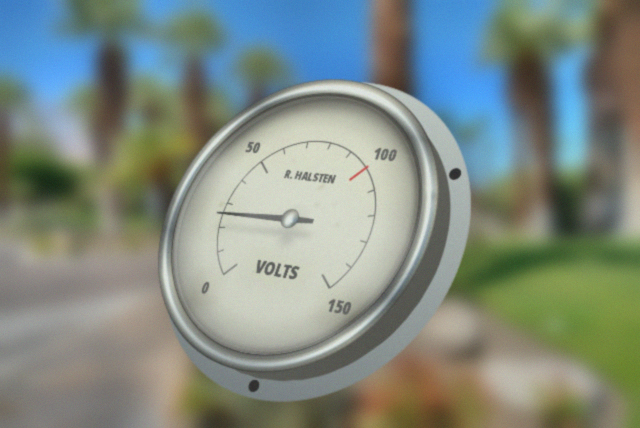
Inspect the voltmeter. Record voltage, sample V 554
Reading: V 25
